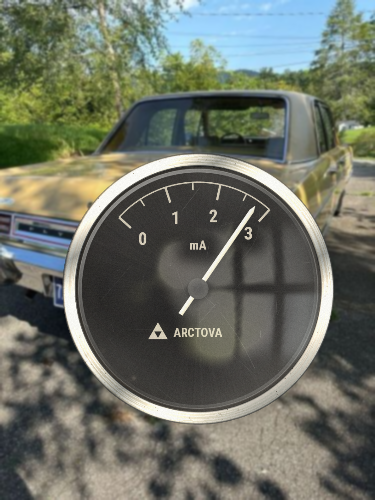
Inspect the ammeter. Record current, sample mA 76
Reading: mA 2.75
